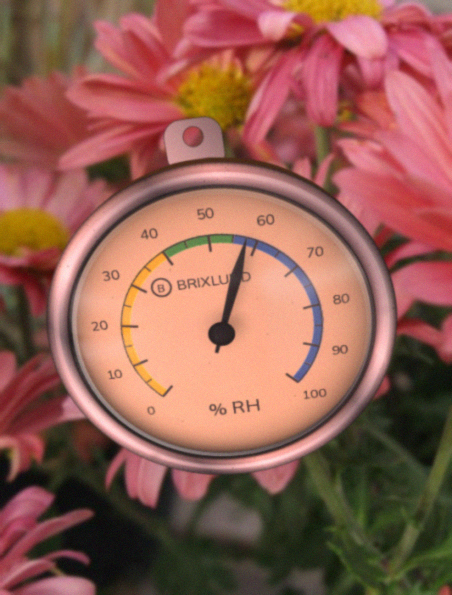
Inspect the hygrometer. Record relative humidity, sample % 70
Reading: % 57.5
